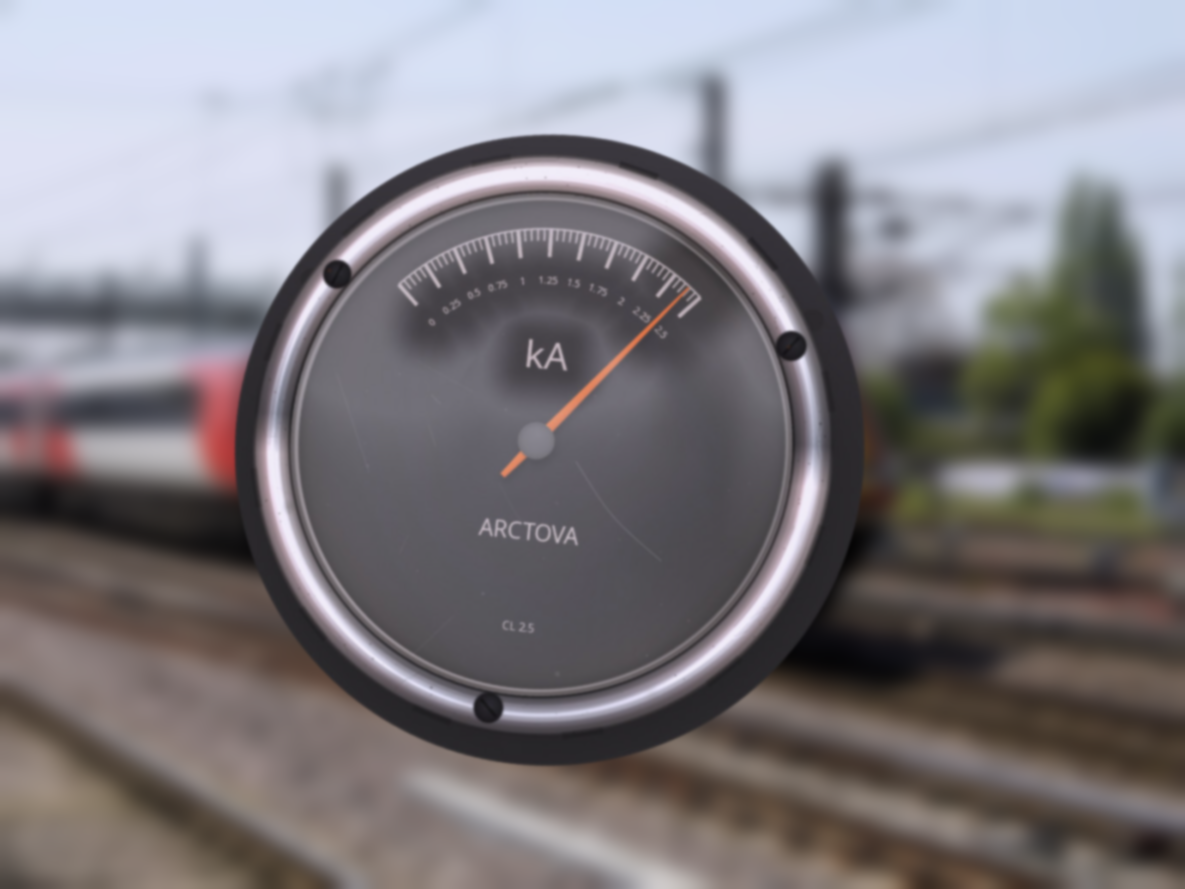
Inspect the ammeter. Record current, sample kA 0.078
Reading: kA 2.4
